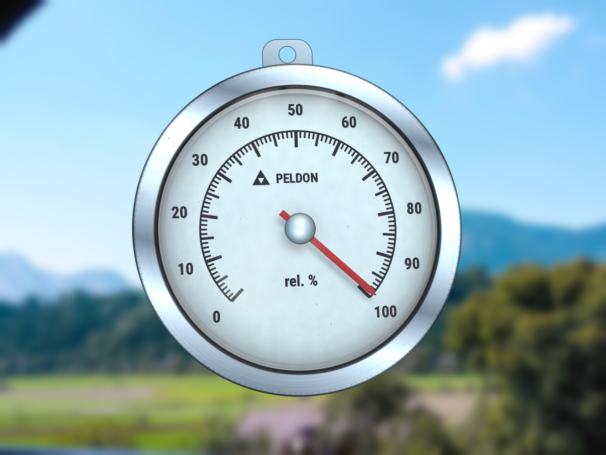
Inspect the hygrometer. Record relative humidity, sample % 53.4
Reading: % 99
